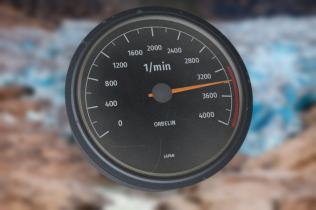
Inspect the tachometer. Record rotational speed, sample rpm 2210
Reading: rpm 3400
